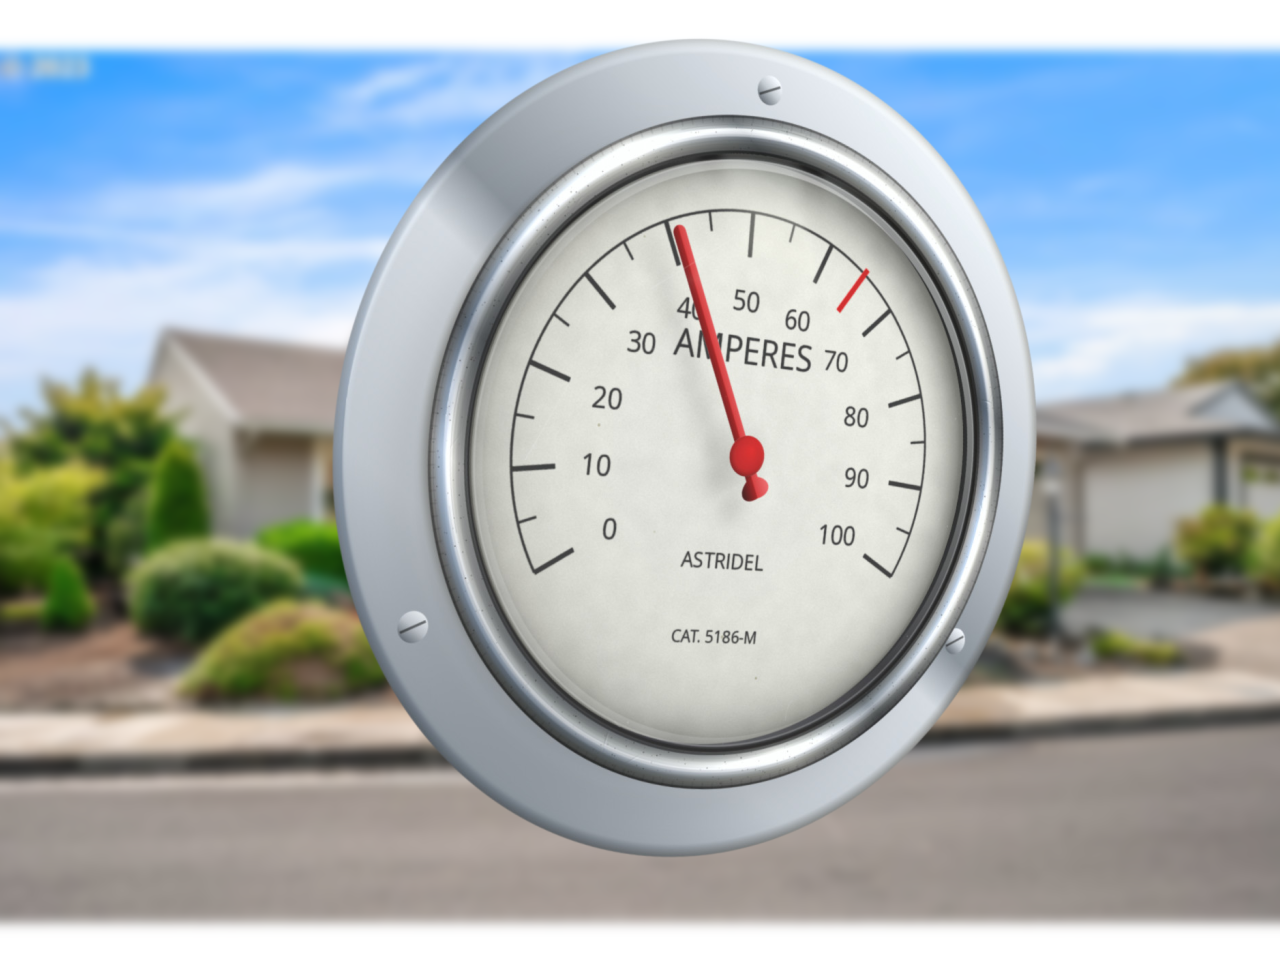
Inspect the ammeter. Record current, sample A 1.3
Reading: A 40
